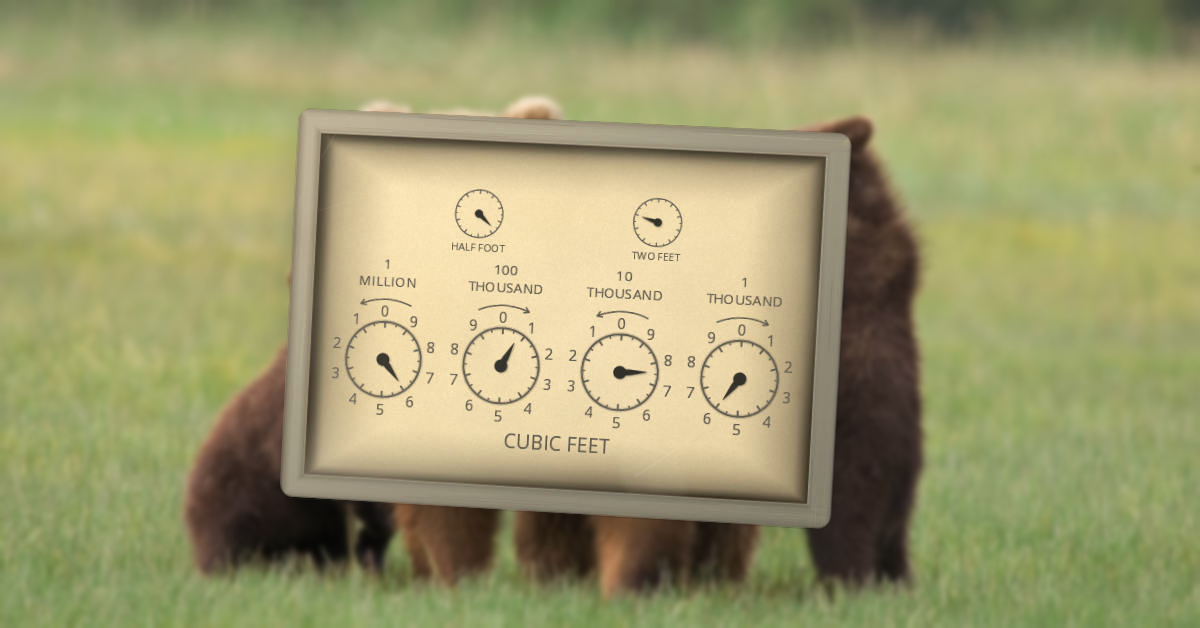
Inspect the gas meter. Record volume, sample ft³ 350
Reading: ft³ 607600
